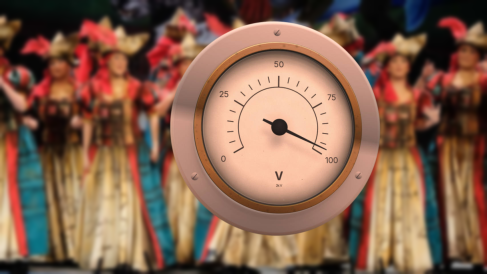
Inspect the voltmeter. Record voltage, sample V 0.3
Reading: V 97.5
